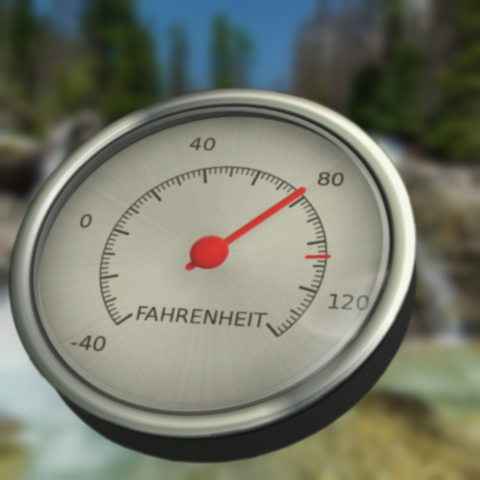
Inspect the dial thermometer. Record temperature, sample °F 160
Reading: °F 80
